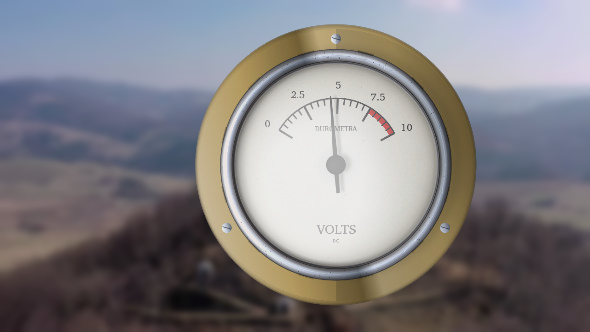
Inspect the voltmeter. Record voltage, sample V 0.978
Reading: V 4.5
